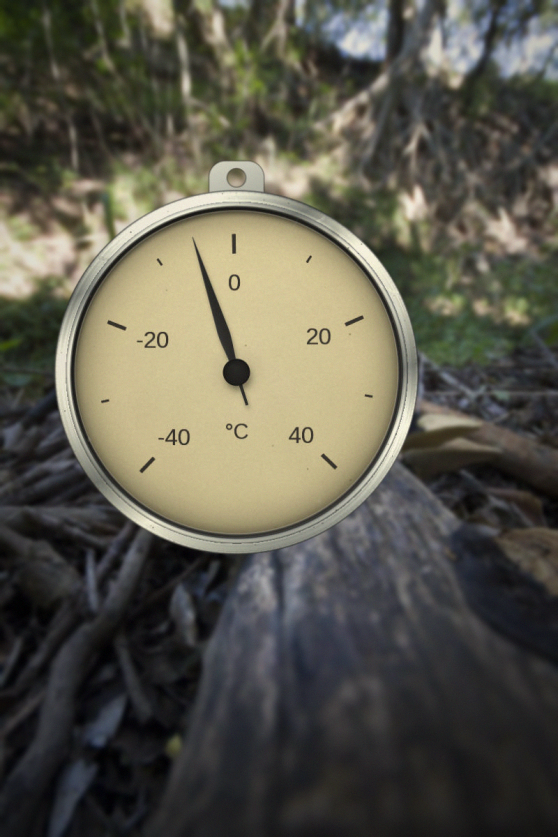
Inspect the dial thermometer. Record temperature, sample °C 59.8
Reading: °C -5
